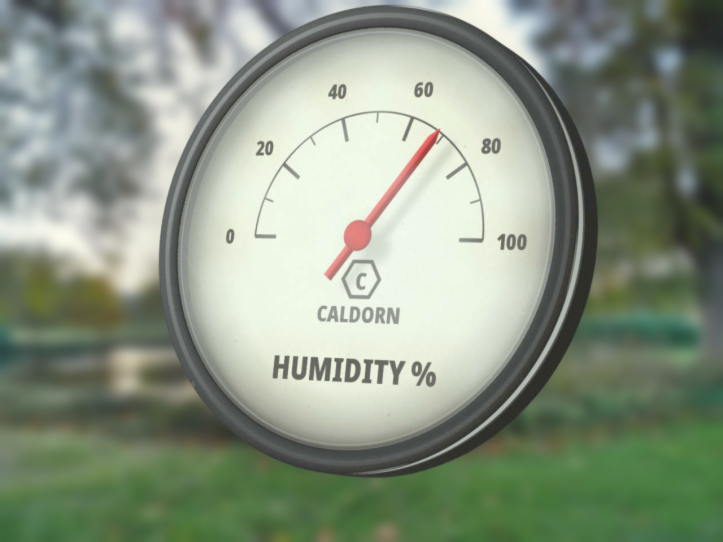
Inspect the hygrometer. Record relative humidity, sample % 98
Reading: % 70
